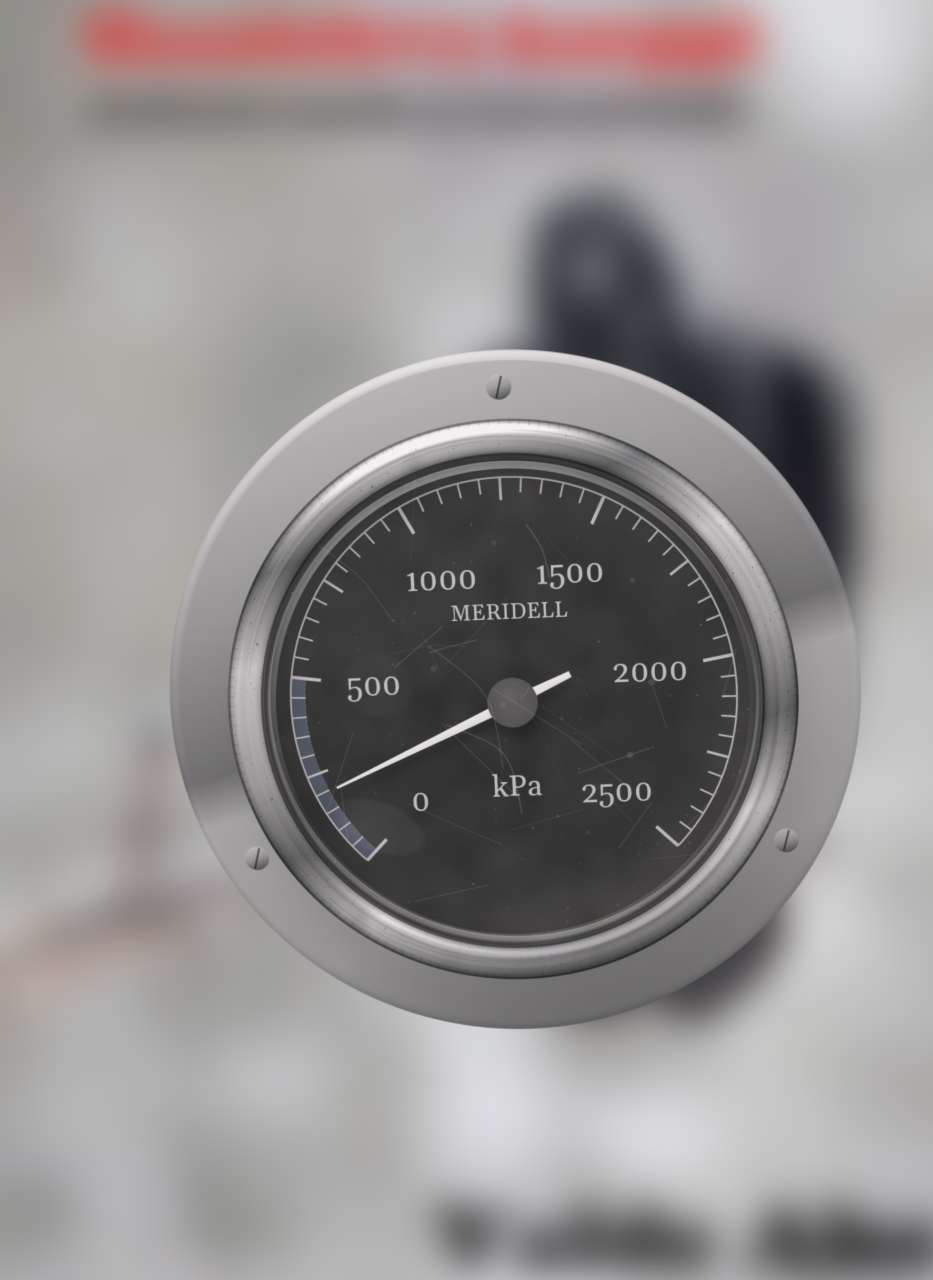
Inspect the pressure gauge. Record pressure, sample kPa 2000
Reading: kPa 200
